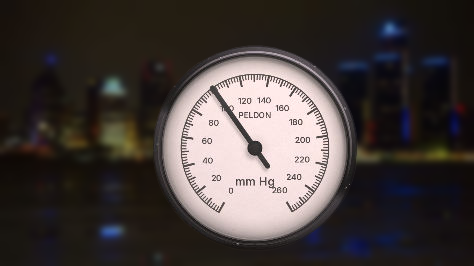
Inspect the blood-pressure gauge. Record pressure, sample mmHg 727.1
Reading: mmHg 100
